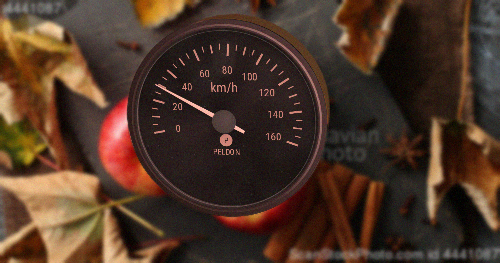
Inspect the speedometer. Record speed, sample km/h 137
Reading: km/h 30
